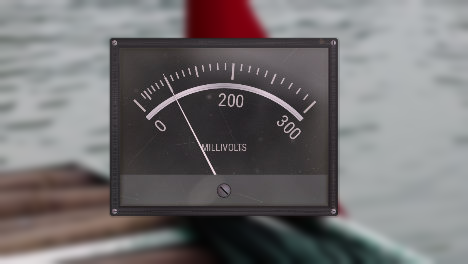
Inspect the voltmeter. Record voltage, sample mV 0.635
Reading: mV 100
